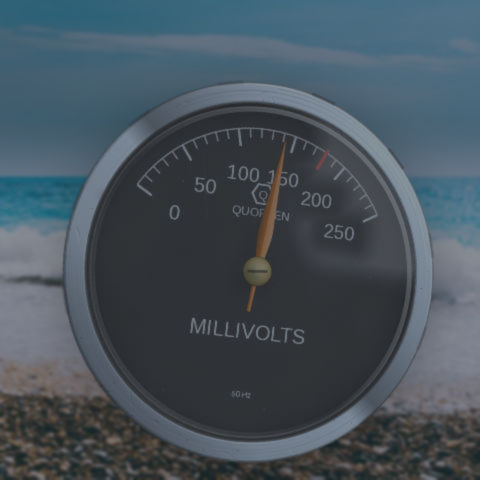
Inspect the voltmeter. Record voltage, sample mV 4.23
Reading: mV 140
